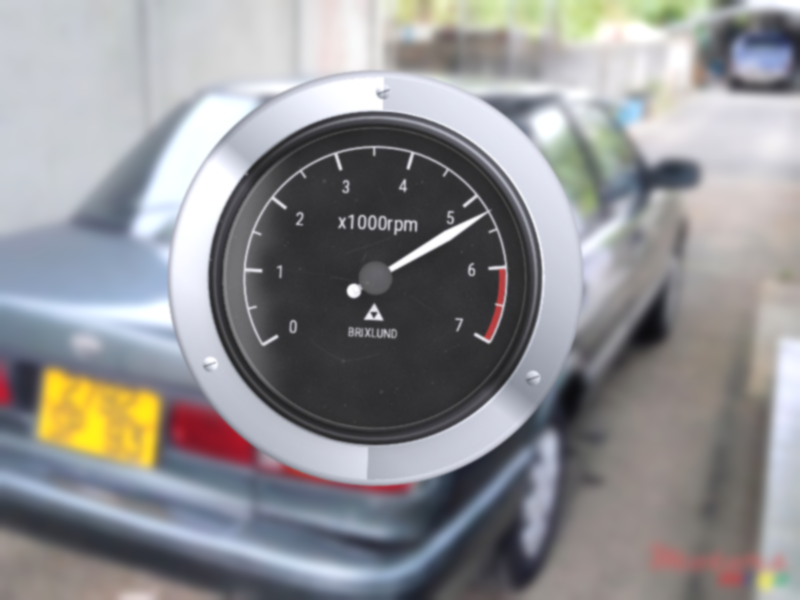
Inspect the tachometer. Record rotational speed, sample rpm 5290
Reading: rpm 5250
